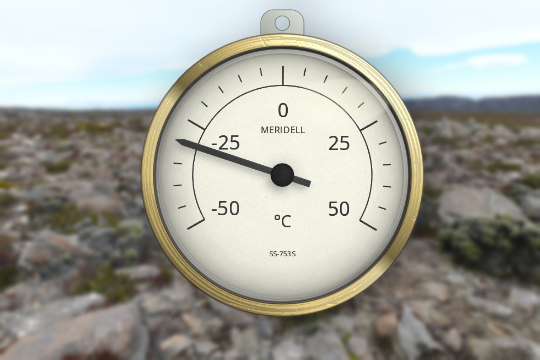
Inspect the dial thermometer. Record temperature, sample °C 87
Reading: °C -30
